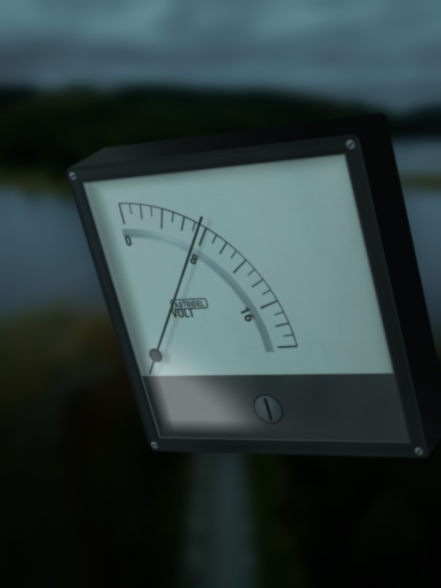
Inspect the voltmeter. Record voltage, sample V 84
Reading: V 7.5
